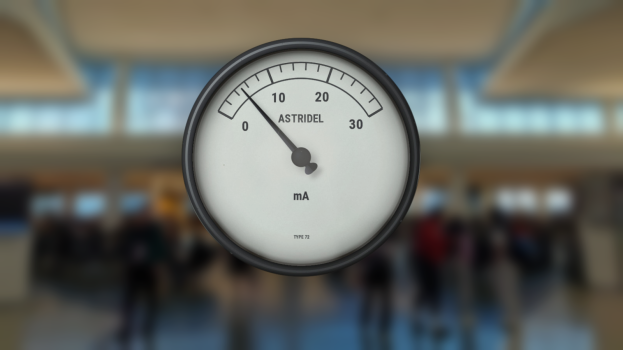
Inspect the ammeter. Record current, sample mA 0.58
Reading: mA 5
